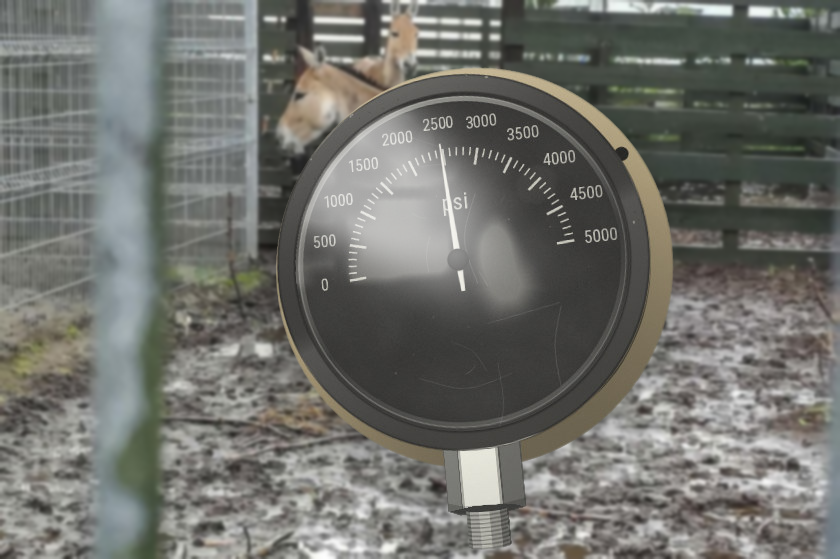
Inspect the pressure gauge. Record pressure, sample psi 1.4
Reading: psi 2500
